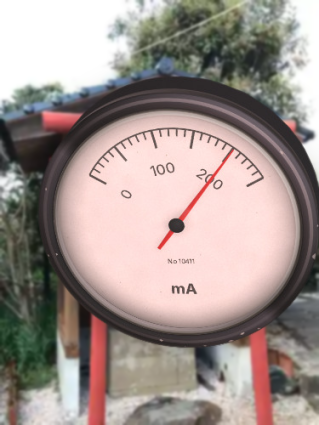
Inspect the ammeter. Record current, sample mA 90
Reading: mA 200
